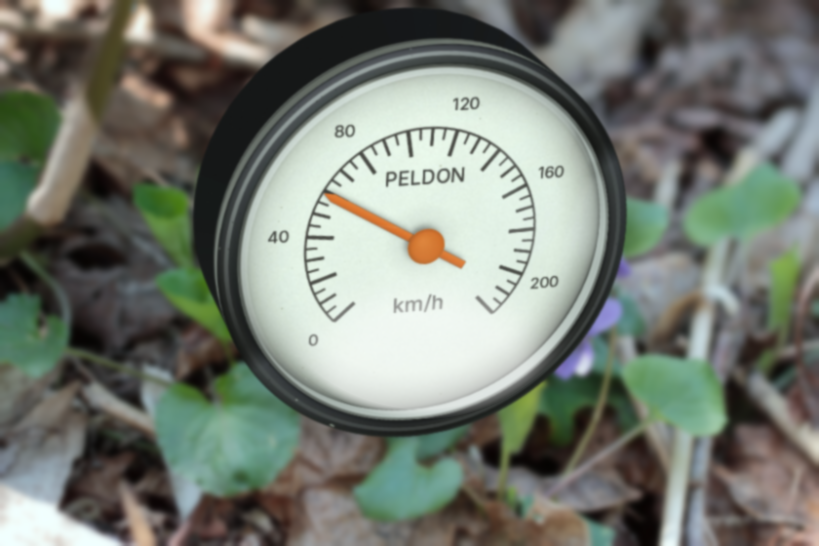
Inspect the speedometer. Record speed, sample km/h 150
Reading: km/h 60
